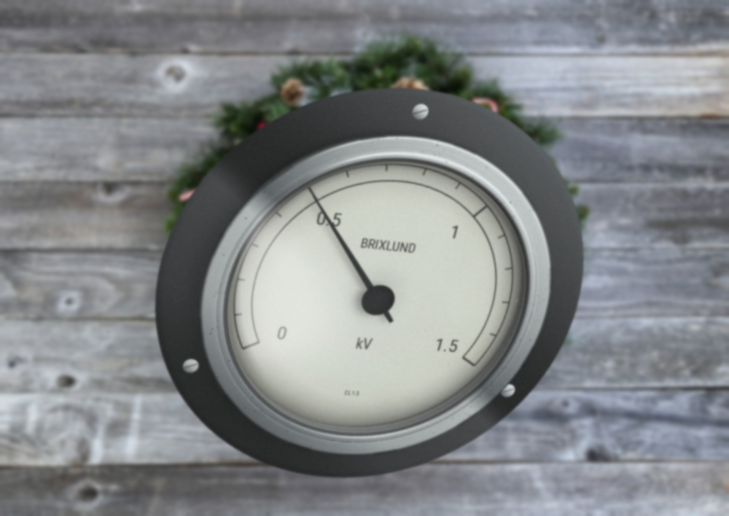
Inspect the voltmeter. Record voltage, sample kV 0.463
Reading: kV 0.5
